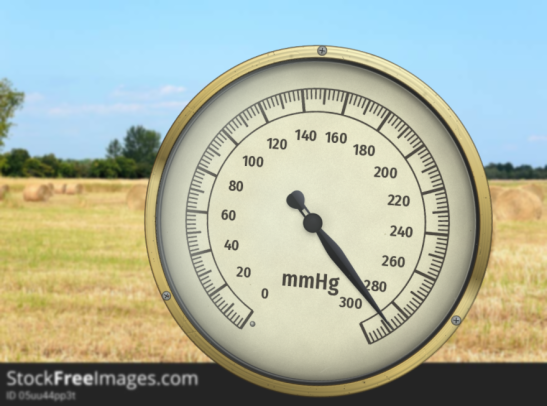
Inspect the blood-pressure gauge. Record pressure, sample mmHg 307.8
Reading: mmHg 288
